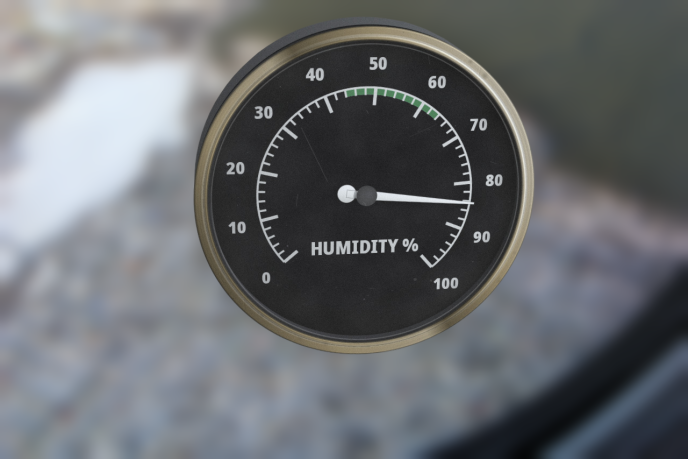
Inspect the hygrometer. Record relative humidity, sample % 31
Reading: % 84
